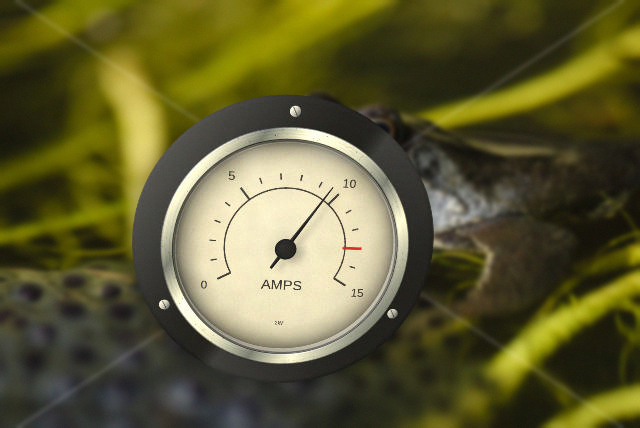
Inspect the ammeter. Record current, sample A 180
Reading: A 9.5
